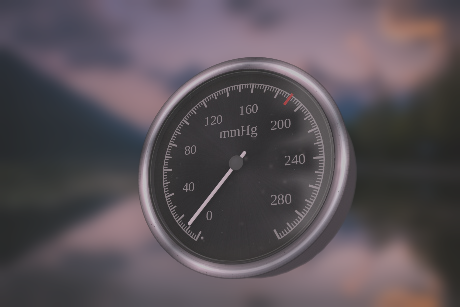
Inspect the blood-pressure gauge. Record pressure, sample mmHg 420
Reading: mmHg 10
